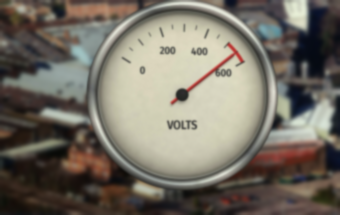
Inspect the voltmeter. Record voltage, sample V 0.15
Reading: V 550
